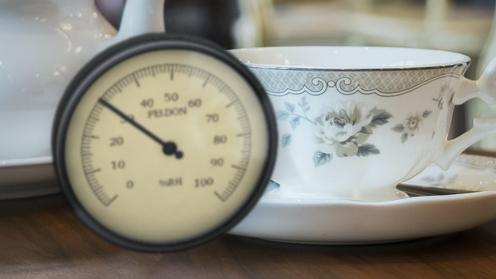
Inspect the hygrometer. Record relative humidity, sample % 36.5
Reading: % 30
